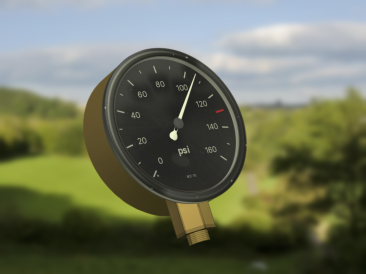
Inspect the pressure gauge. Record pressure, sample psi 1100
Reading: psi 105
